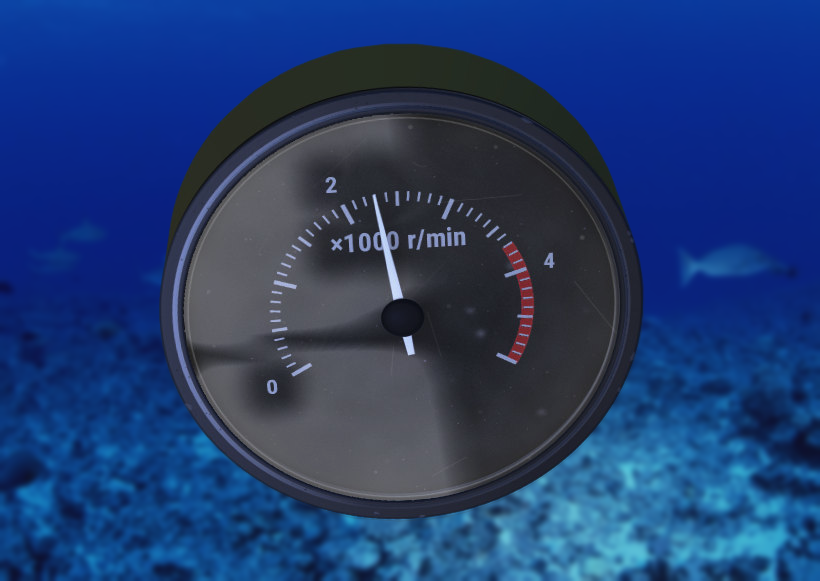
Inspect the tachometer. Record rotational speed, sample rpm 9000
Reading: rpm 2300
